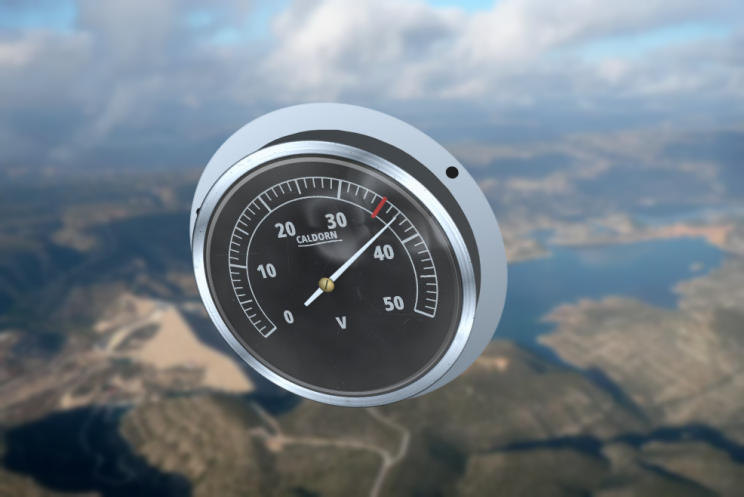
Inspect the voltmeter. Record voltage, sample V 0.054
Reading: V 37
